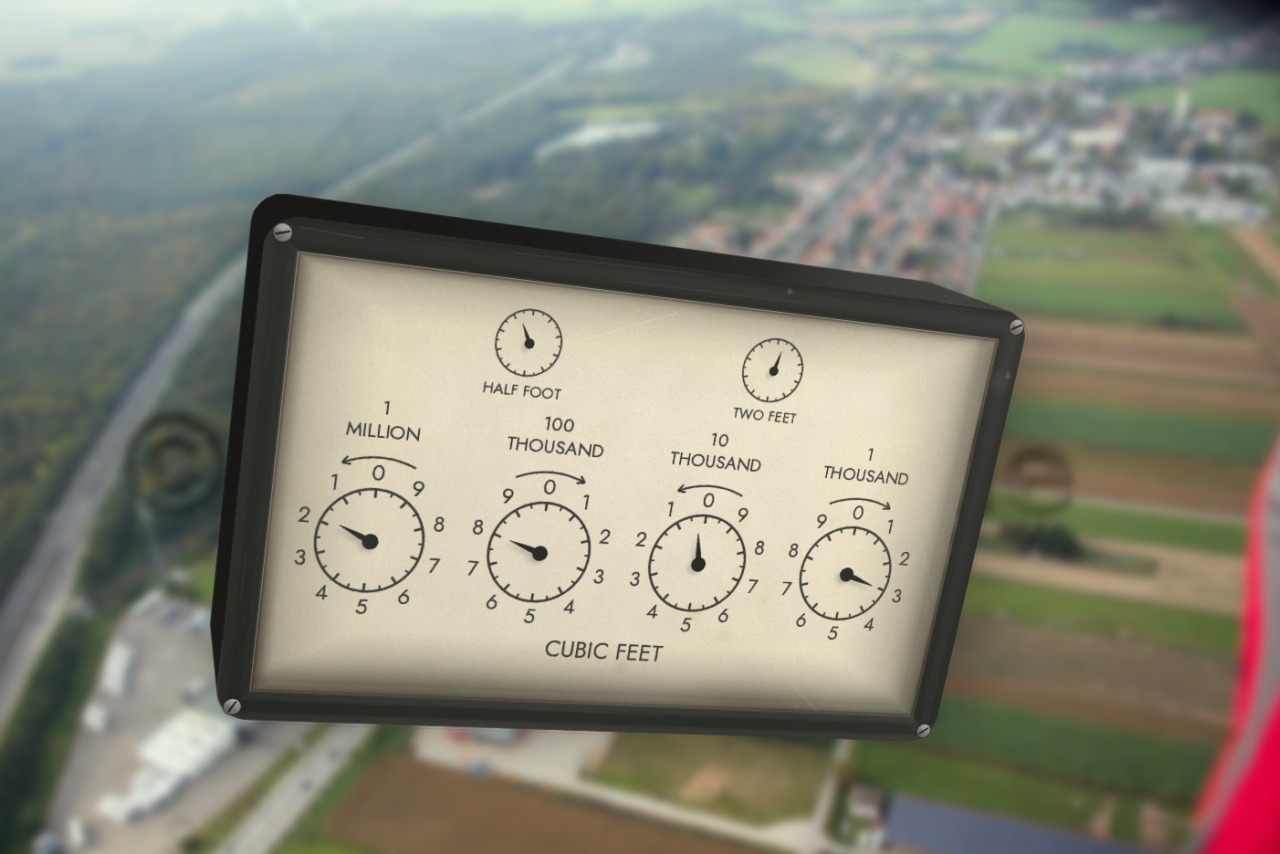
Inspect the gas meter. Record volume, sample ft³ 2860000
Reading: ft³ 180300
